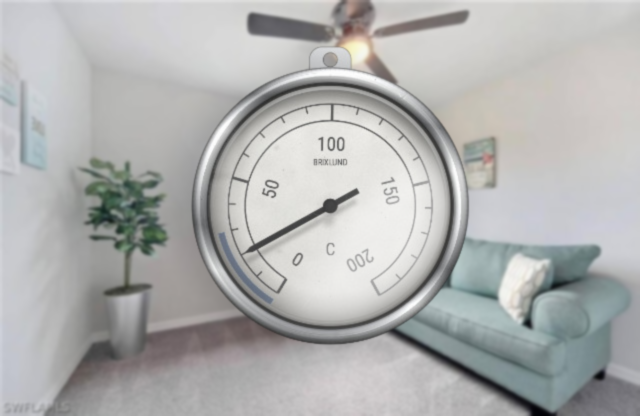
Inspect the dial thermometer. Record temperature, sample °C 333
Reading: °C 20
